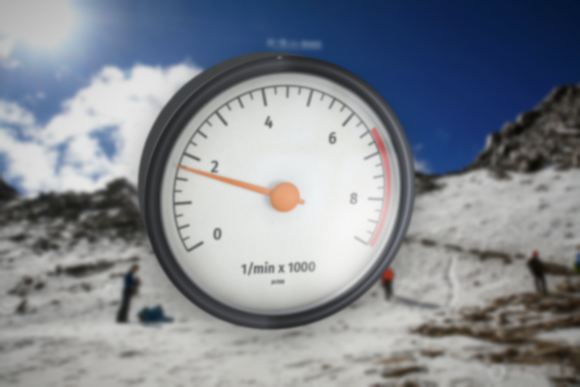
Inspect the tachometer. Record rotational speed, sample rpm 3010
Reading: rpm 1750
